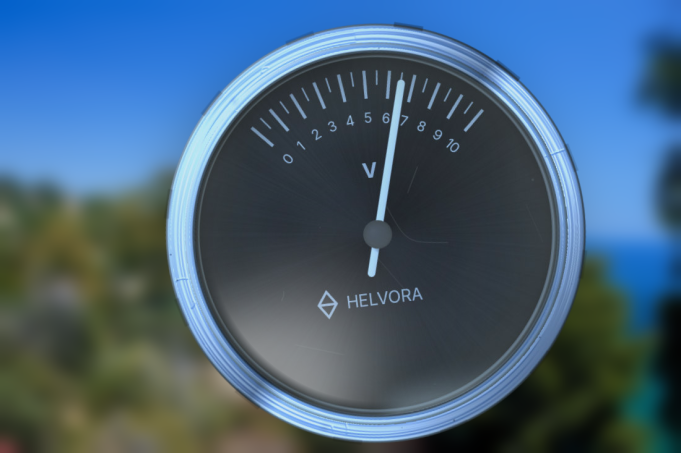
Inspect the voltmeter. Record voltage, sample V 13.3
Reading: V 6.5
